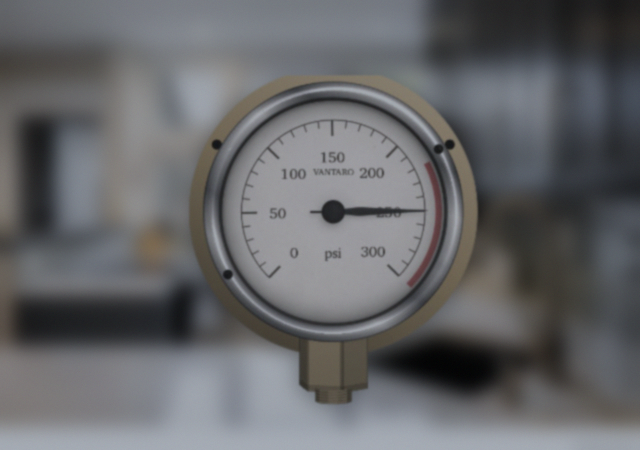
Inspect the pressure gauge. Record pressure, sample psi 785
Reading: psi 250
